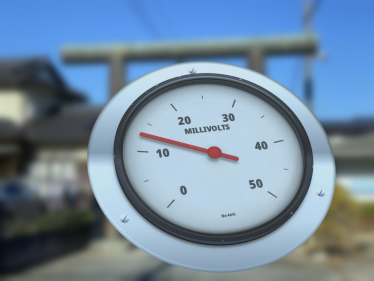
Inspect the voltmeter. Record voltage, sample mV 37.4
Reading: mV 12.5
